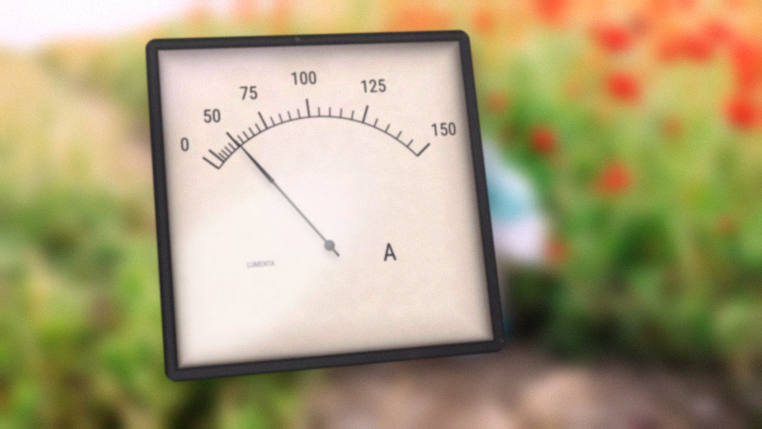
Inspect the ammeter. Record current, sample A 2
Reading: A 50
